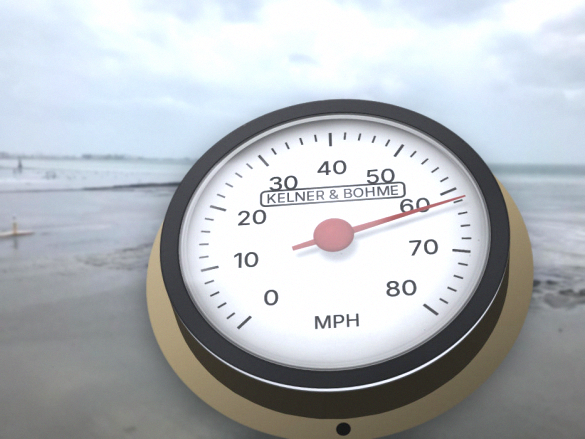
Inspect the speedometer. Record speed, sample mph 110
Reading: mph 62
